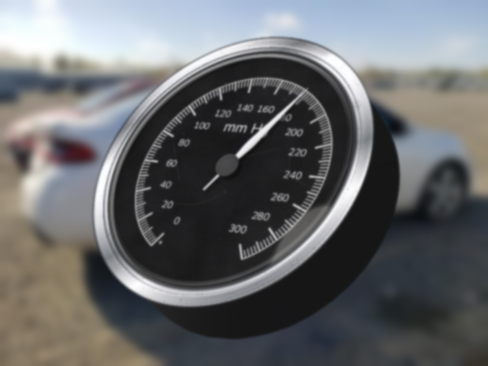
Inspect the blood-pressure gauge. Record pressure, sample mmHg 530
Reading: mmHg 180
